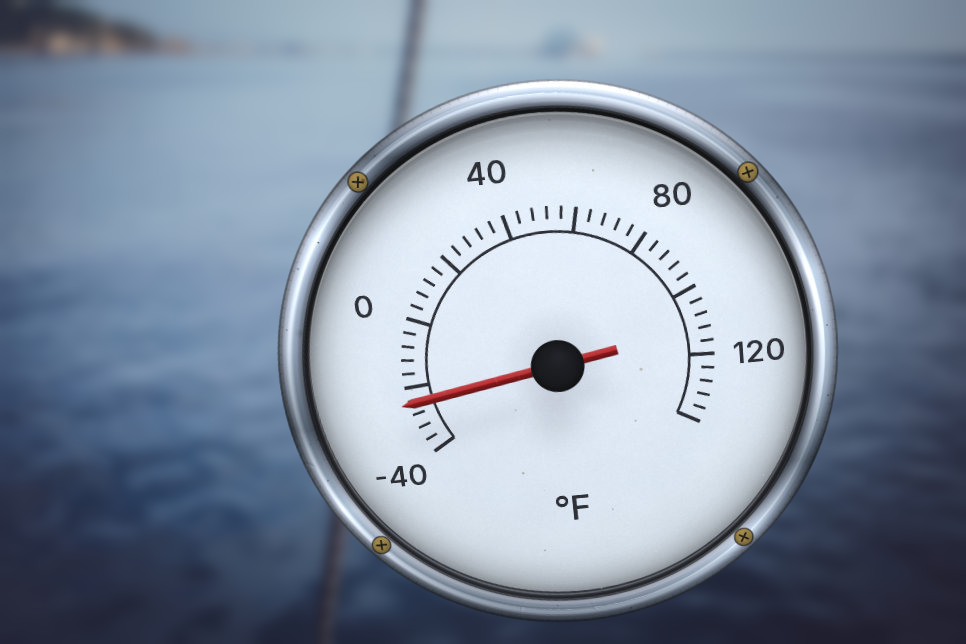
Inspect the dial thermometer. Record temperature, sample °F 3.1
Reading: °F -24
